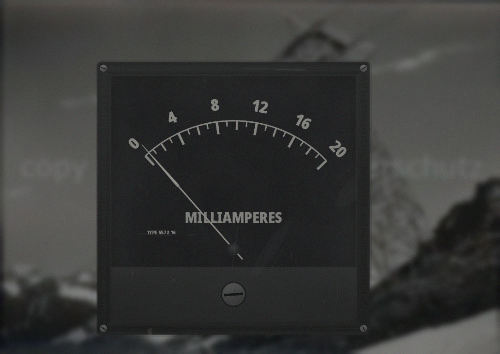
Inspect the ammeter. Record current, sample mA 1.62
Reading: mA 0.5
